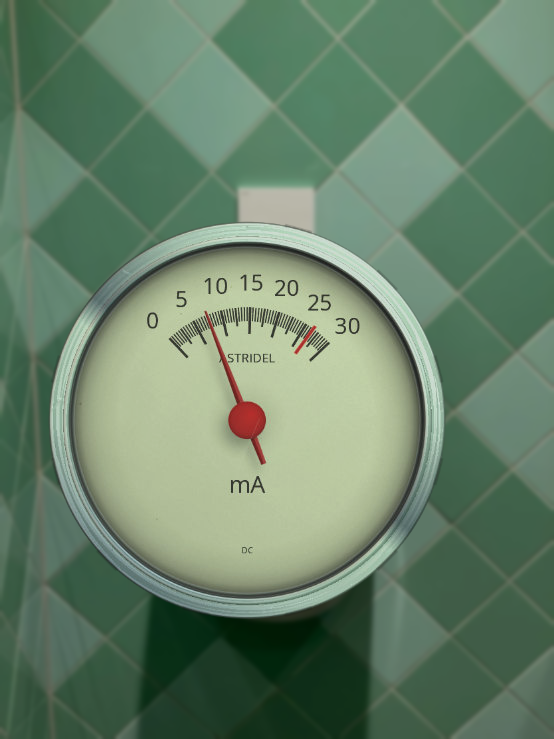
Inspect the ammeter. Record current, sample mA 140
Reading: mA 7.5
